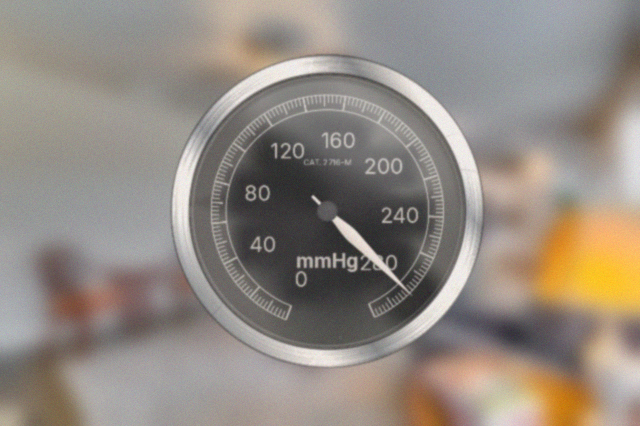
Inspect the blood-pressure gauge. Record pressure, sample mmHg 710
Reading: mmHg 280
